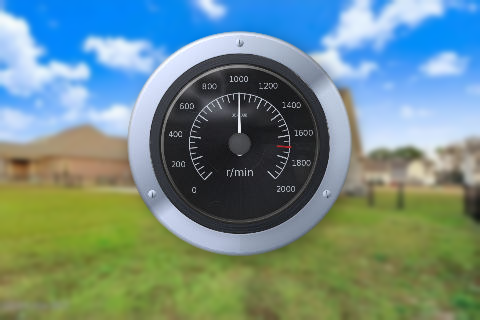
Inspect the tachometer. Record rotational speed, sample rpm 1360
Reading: rpm 1000
